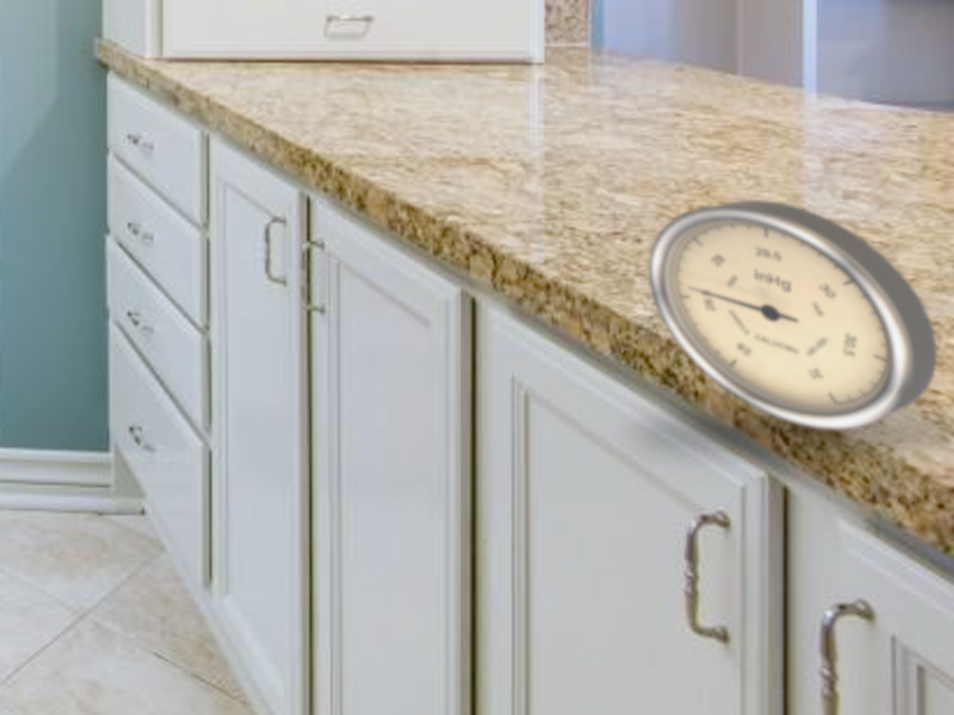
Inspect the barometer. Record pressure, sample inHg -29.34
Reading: inHg 28.6
